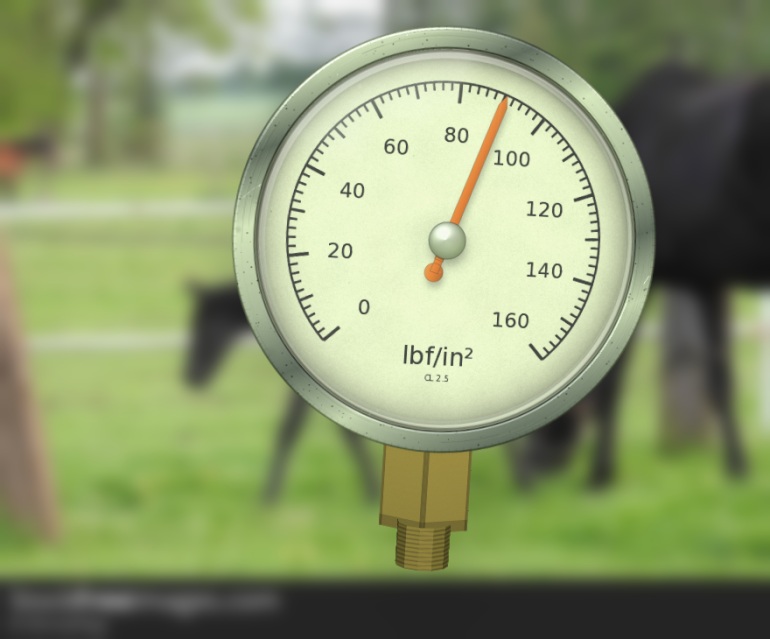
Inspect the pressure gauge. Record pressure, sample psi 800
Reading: psi 90
